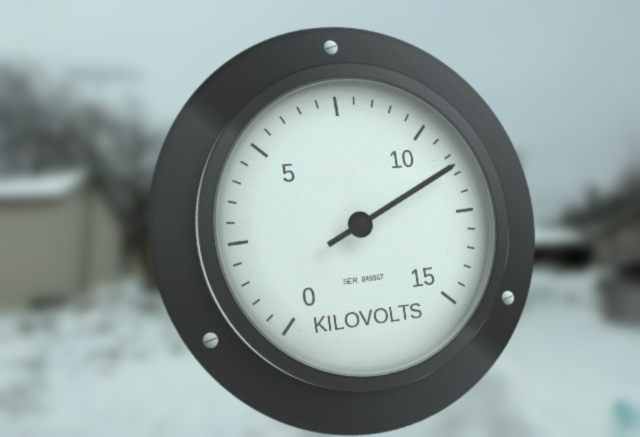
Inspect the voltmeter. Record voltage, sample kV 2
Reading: kV 11.25
